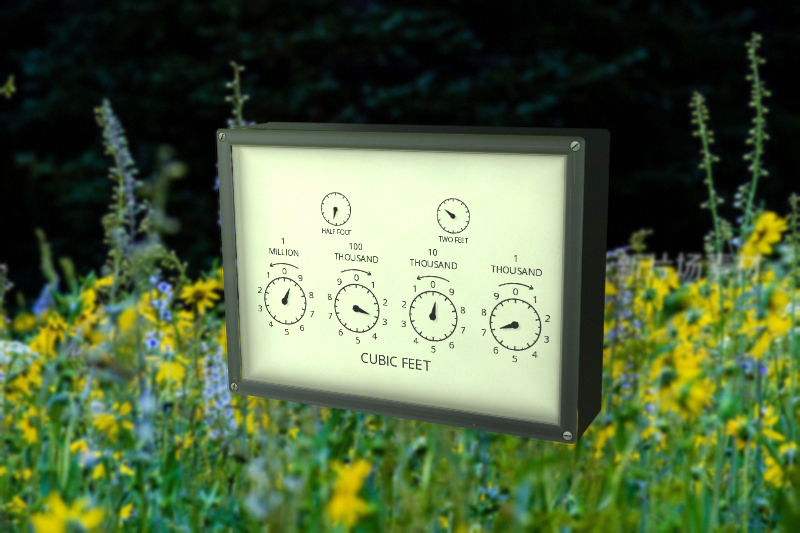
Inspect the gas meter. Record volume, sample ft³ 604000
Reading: ft³ 929700
